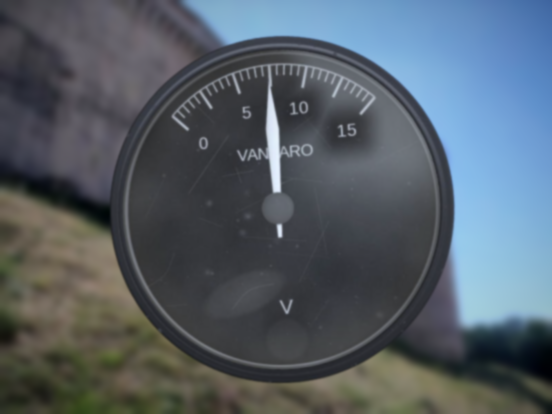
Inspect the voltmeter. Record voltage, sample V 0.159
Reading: V 7.5
